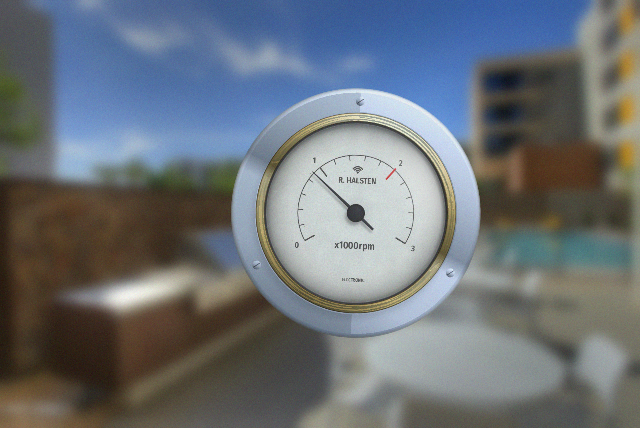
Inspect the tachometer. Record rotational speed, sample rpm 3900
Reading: rpm 900
